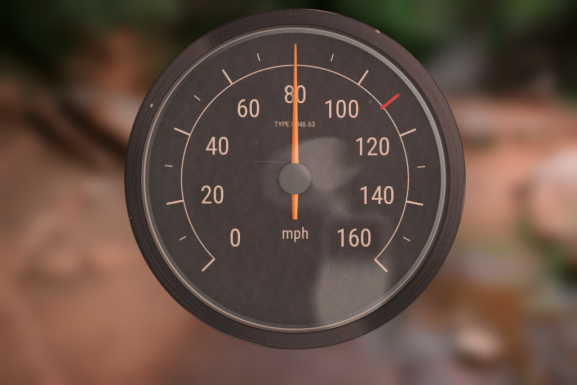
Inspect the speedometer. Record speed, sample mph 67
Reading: mph 80
